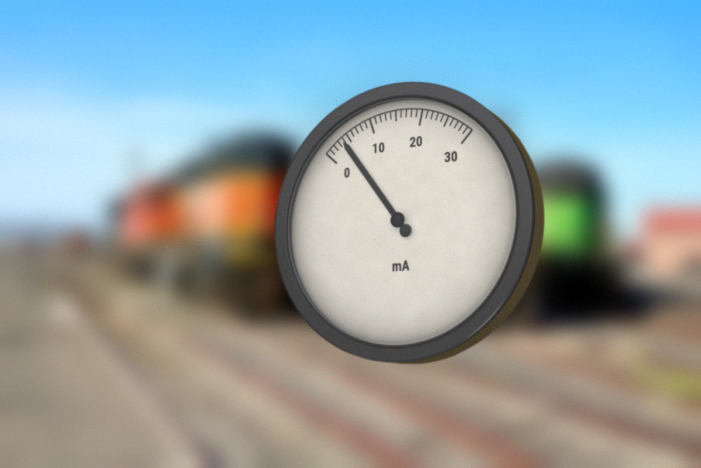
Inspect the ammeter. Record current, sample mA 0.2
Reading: mA 4
